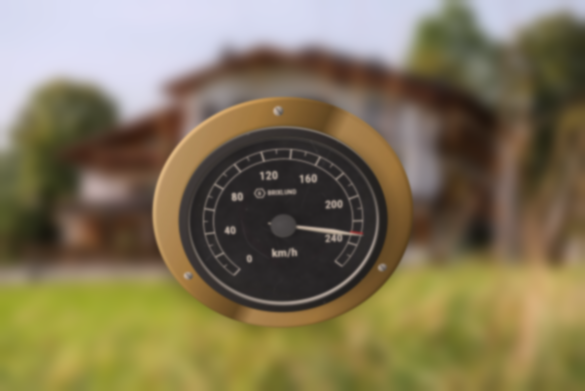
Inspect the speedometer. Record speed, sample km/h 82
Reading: km/h 230
